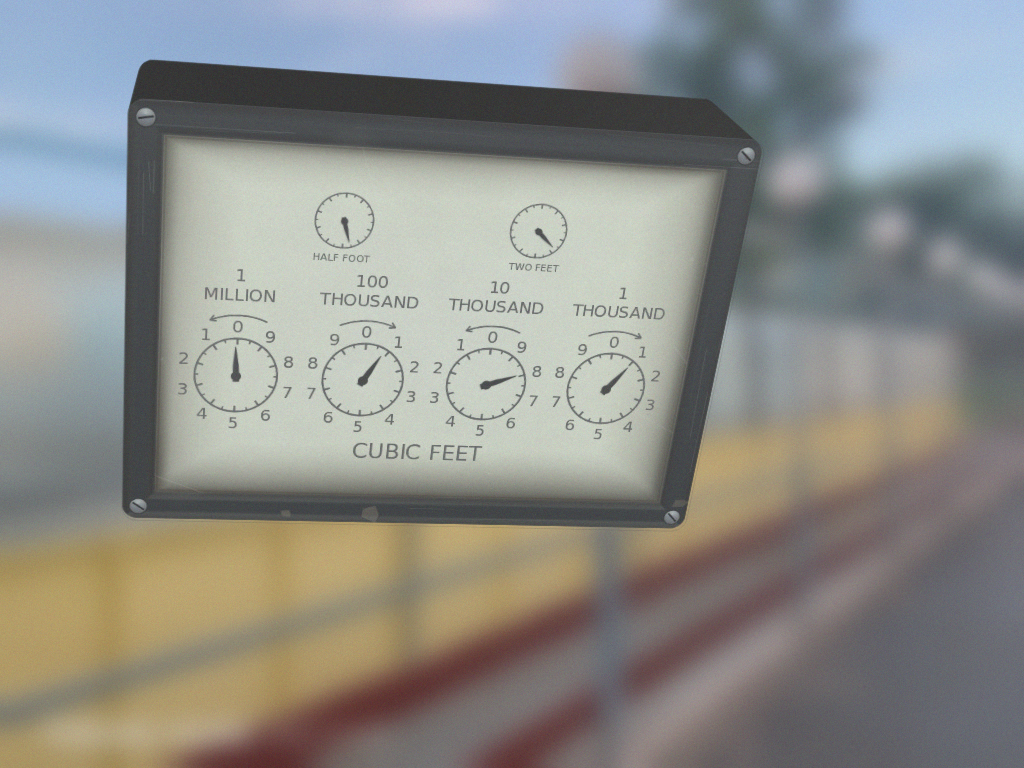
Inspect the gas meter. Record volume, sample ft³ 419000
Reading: ft³ 8100
